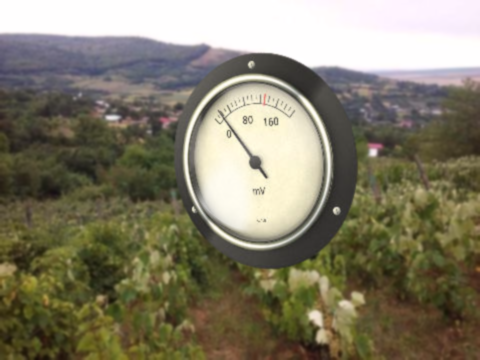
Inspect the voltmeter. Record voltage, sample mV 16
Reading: mV 20
